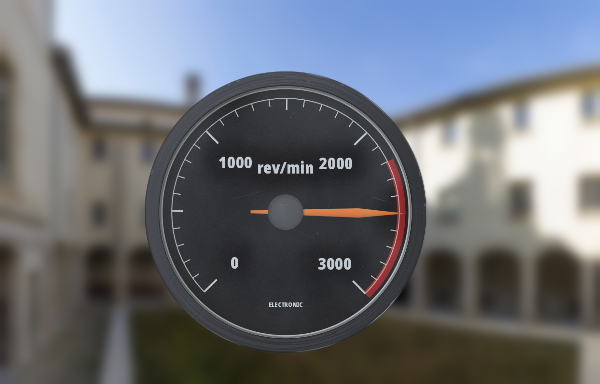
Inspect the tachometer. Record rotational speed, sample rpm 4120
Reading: rpm 2500
